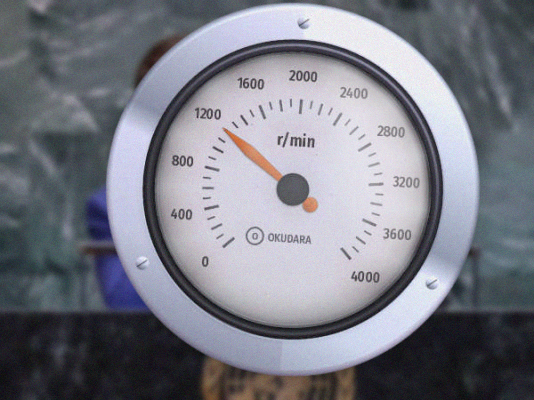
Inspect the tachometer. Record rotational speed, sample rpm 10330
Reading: rpm 1200
